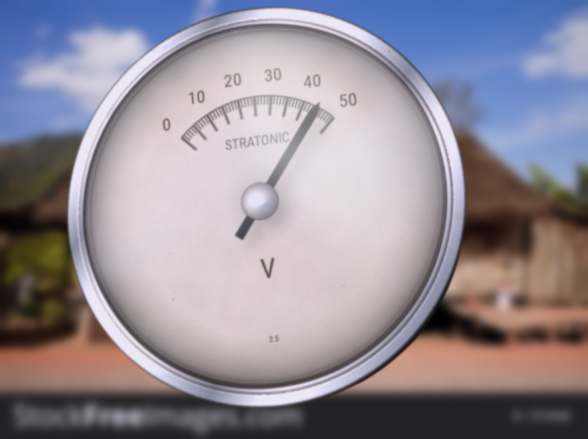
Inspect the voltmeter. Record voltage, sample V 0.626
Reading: V 45
